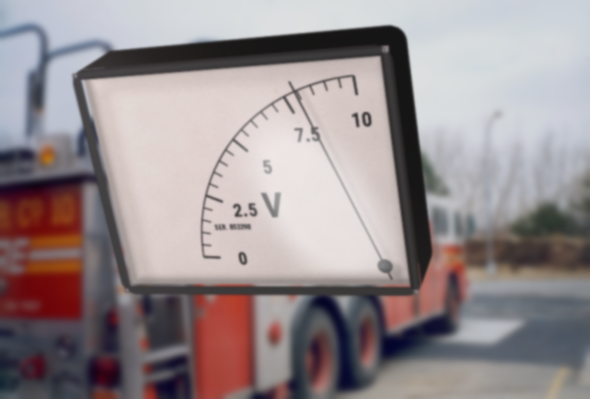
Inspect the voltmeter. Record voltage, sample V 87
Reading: V 8
